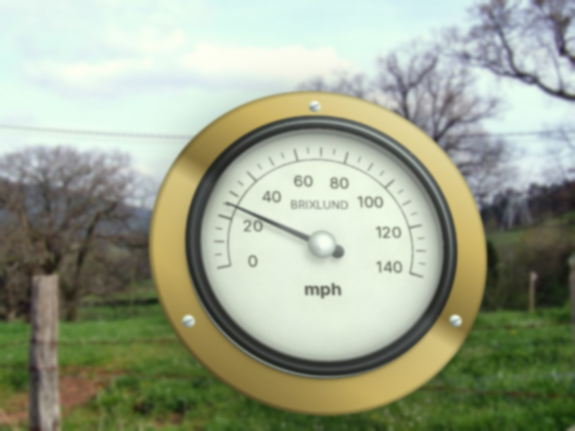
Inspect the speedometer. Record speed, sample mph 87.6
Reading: mph 25
